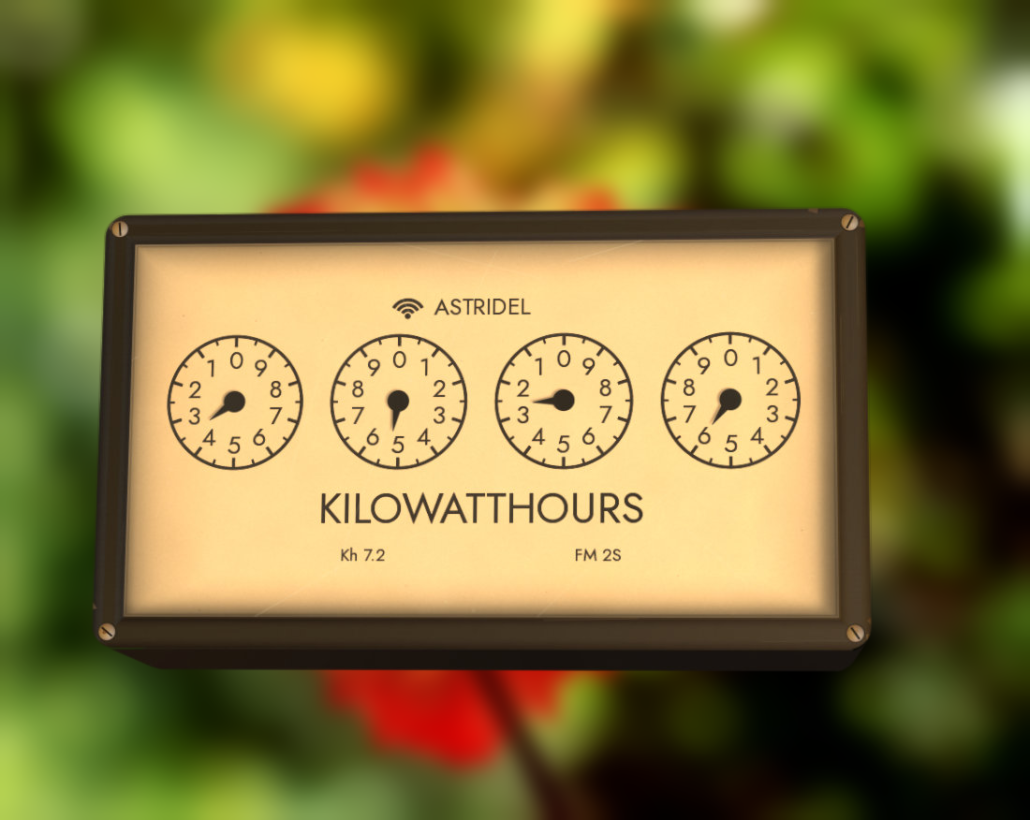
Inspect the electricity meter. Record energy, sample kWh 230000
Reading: kWh 3526
